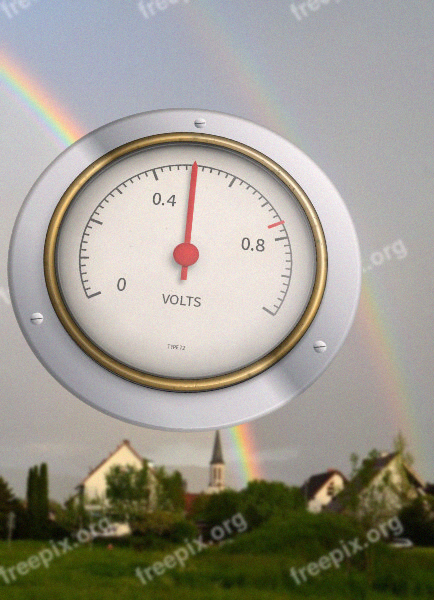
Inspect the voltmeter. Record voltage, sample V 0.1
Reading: V 0.5
